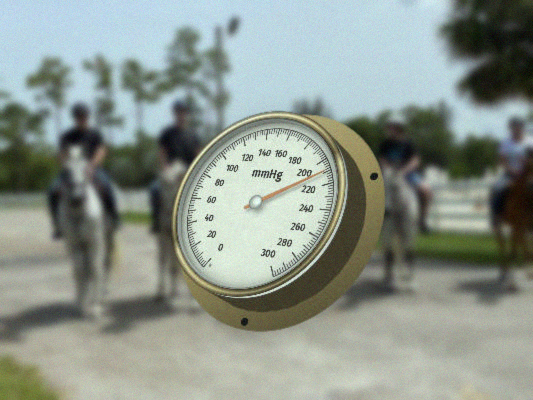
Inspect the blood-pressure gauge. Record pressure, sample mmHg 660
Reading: mmHg 210
